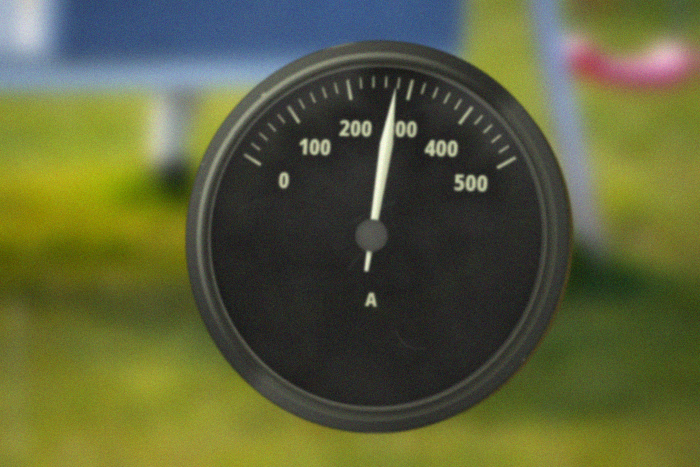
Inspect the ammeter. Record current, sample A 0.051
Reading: A 280
